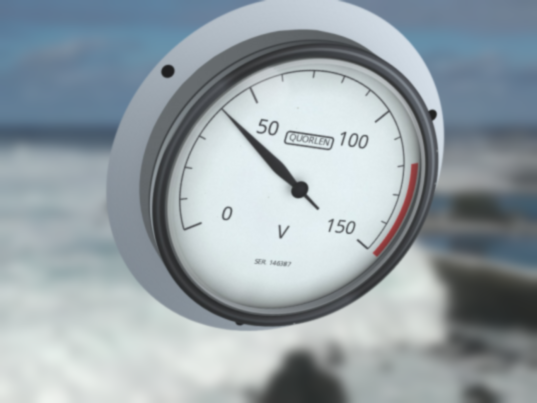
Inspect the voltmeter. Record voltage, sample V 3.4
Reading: V 40
